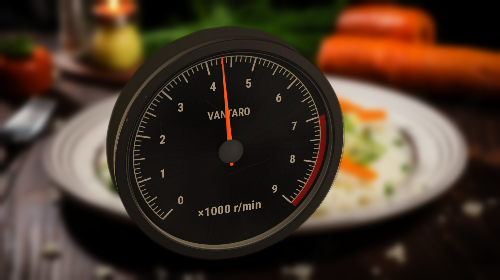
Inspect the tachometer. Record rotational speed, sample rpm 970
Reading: rpm 4300
